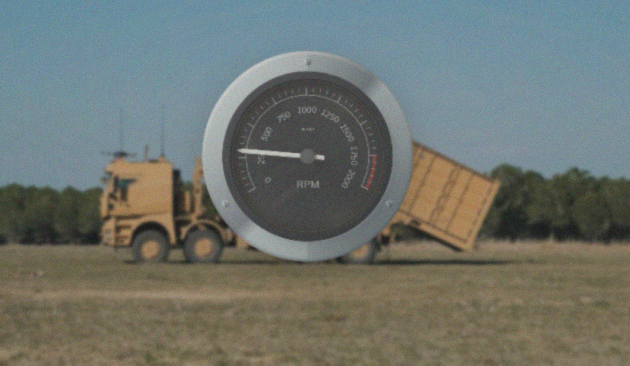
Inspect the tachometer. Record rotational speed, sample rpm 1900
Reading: rpm 300
